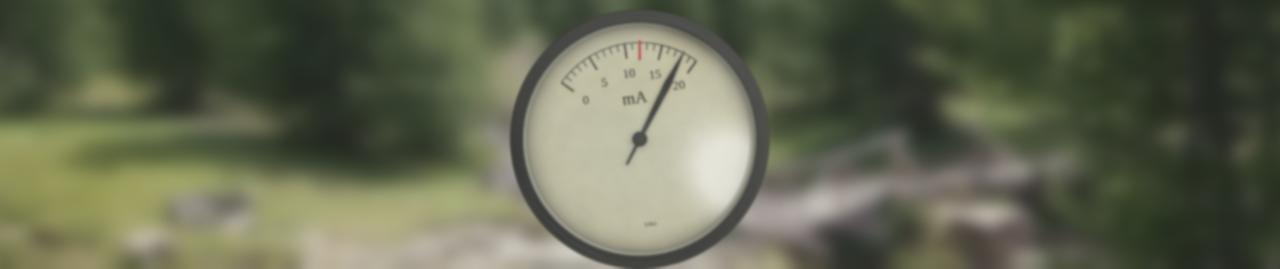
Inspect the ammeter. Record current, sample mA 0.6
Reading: mA 18
